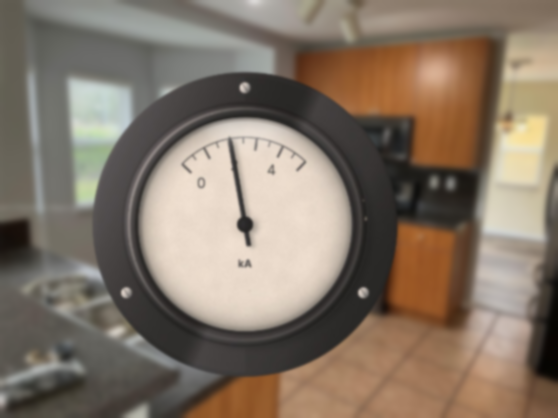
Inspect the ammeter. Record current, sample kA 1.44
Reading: kA 2
